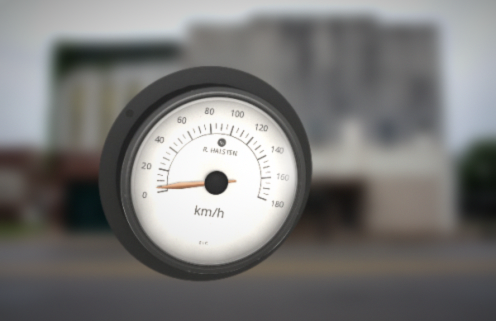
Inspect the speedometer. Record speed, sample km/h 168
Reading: km/h 5
